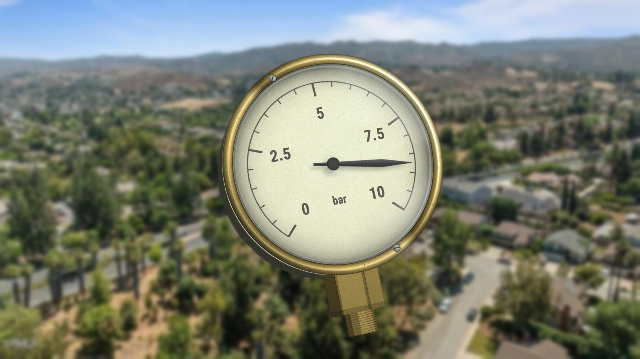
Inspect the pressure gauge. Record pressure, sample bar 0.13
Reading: bar 8.75
